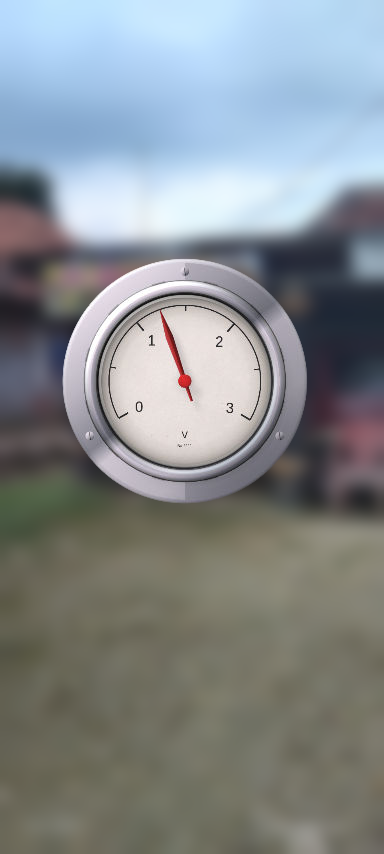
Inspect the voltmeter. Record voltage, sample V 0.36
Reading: V 1.25
